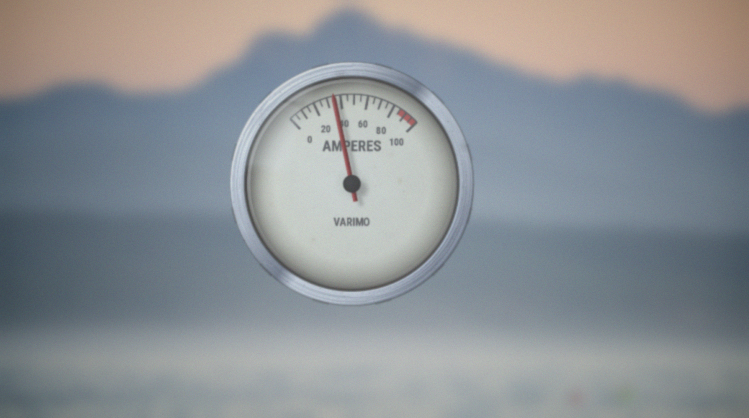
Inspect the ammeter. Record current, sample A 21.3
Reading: A 35
